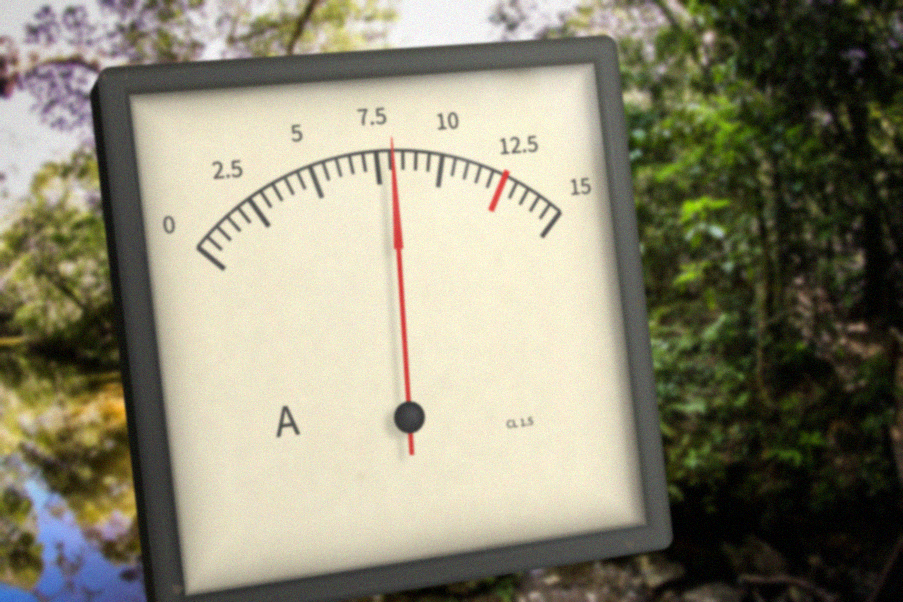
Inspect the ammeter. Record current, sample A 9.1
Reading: A 8
